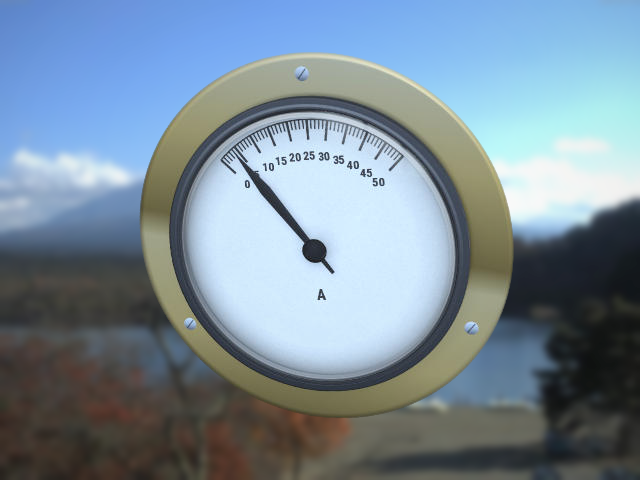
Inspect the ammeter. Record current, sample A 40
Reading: A 5
